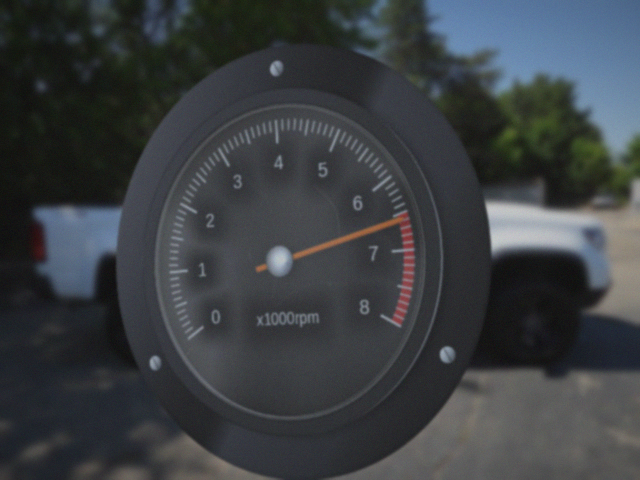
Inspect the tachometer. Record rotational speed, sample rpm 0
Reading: rpm 6600
